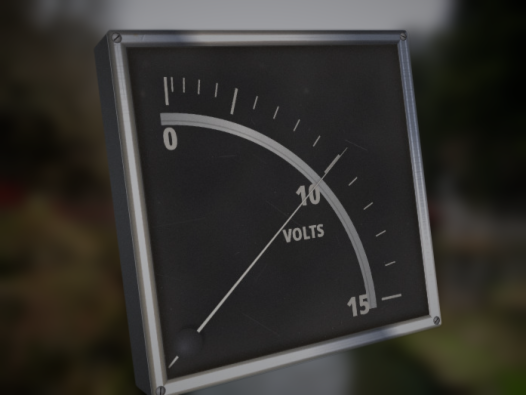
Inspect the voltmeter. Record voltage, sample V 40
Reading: V 10
